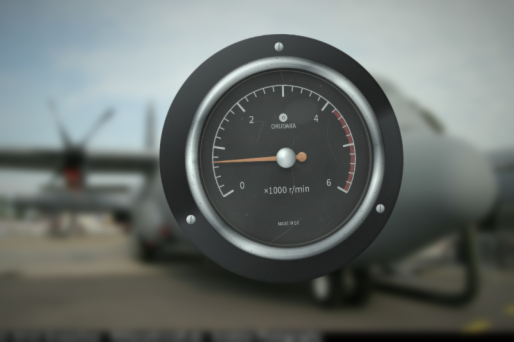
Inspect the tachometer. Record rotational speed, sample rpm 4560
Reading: rpm 700
